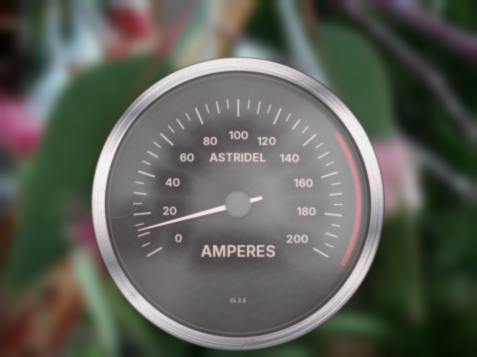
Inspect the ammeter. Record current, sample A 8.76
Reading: A 12.5
